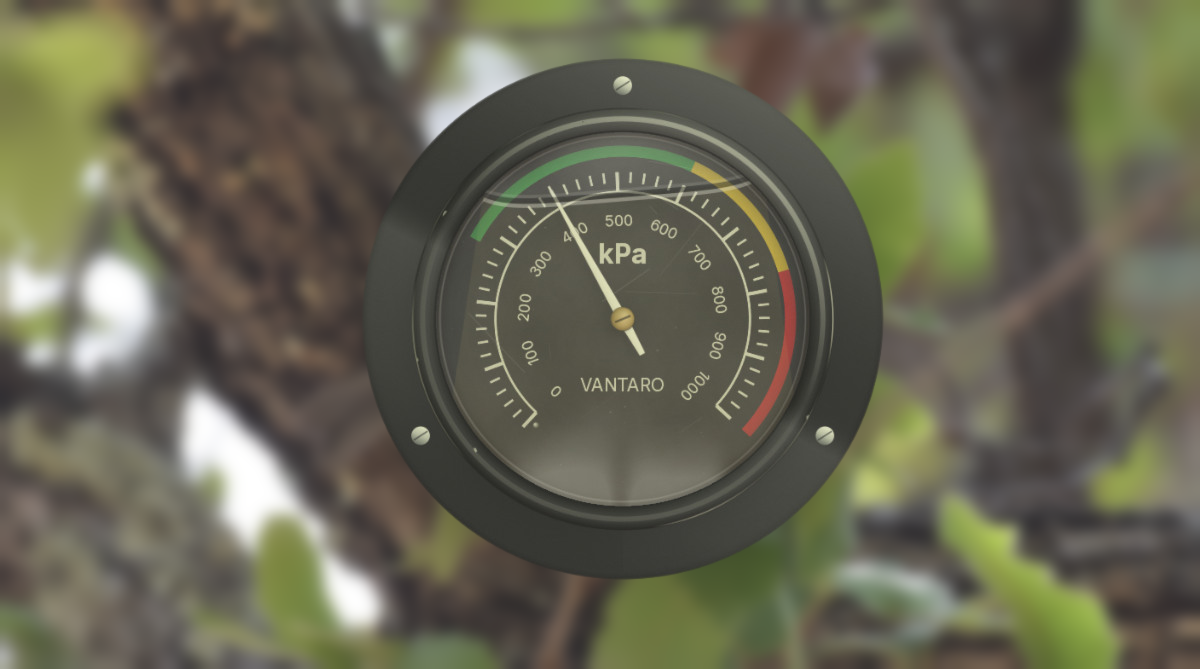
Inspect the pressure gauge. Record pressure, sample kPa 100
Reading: kPa 400
